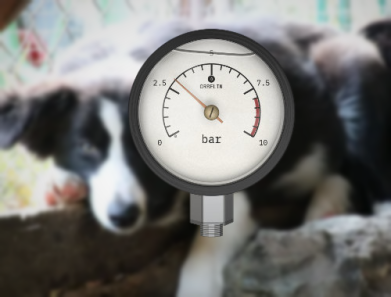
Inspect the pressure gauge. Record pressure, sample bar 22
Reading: bar 3
